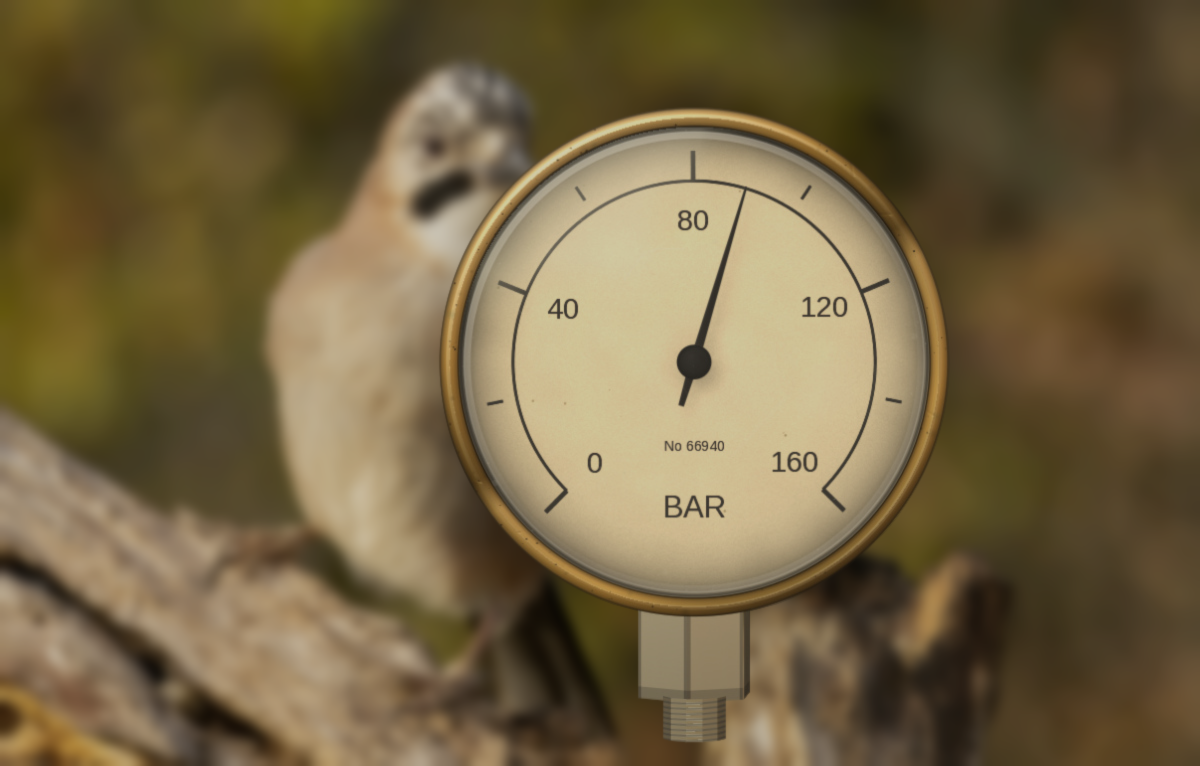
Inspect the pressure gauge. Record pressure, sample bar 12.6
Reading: bar 90
